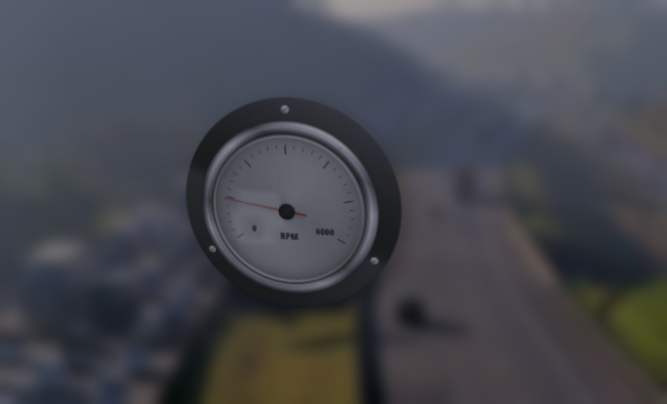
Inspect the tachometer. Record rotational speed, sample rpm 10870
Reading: rpm 1000
